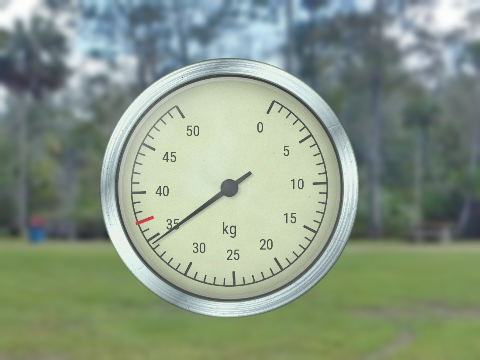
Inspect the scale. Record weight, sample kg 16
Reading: kg 34.5
